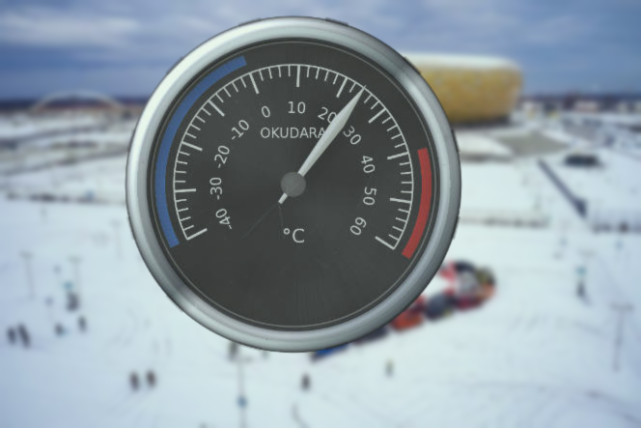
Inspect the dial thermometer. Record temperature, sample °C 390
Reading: °C 24
